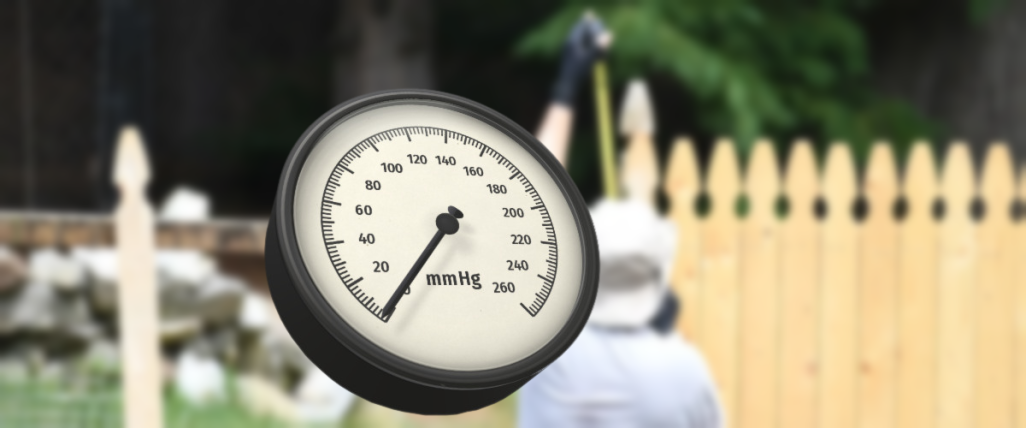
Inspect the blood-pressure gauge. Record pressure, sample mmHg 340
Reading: mmHg 2
